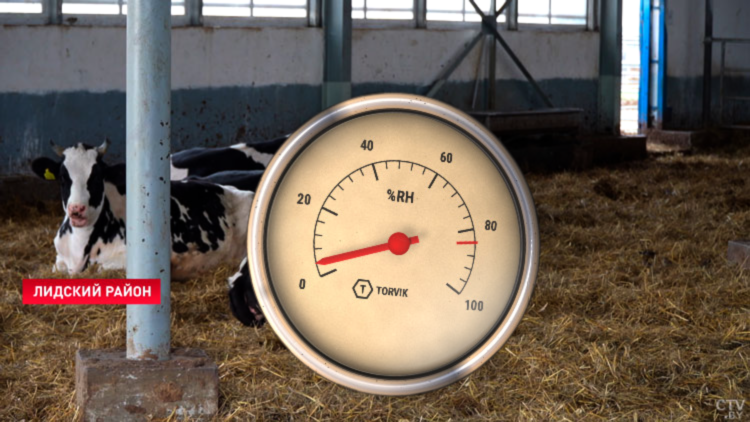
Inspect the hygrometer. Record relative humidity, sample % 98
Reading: % 4
